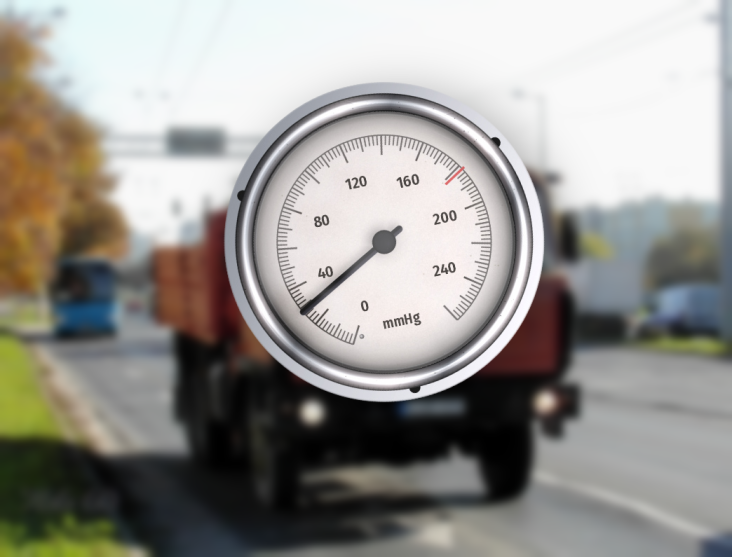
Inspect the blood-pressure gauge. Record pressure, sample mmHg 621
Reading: mmHg 28
